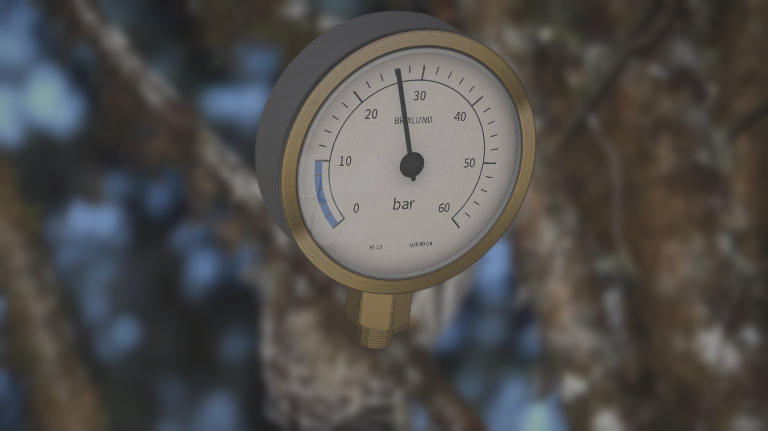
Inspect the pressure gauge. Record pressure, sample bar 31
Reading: bar 26
